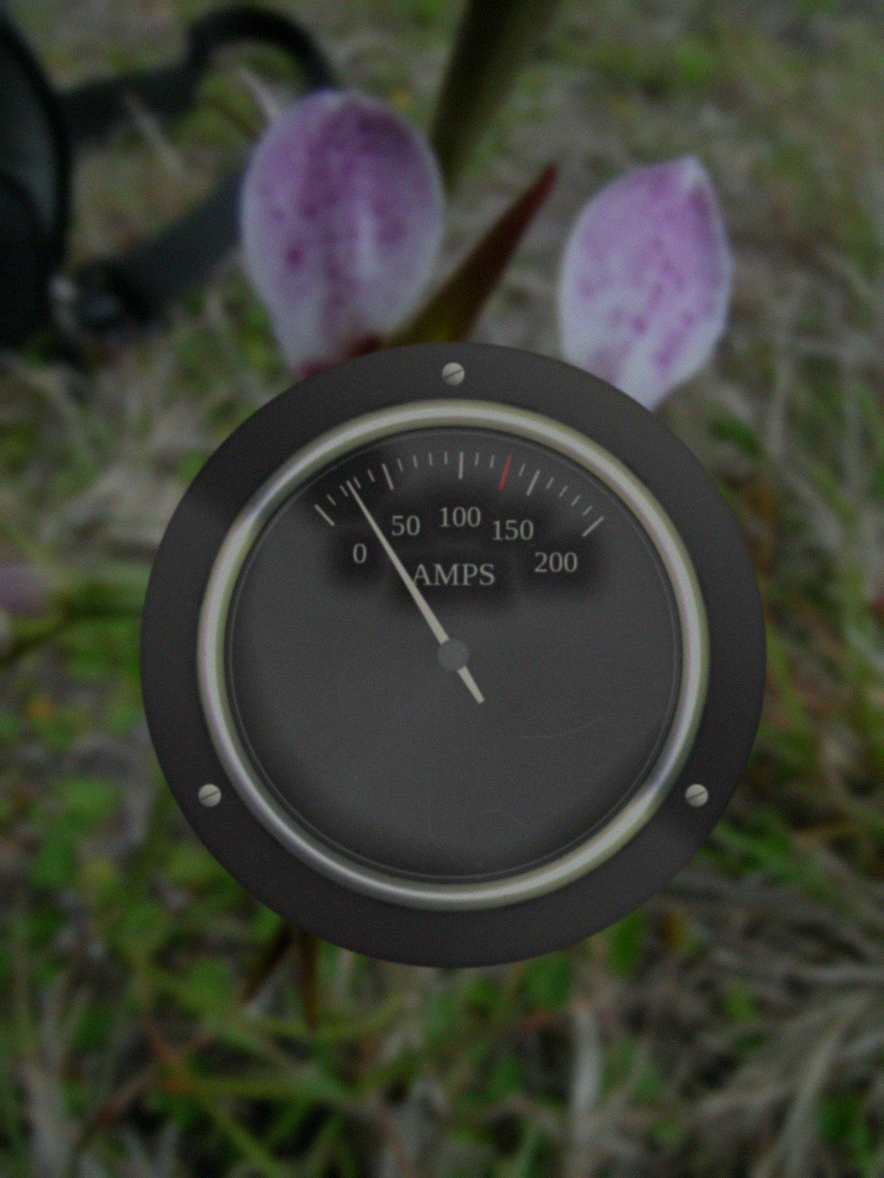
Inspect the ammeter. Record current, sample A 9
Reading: A 25
